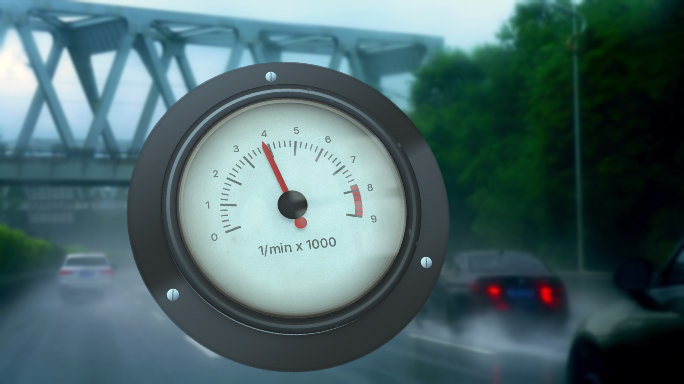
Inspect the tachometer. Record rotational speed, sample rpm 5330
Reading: rpm 3800
